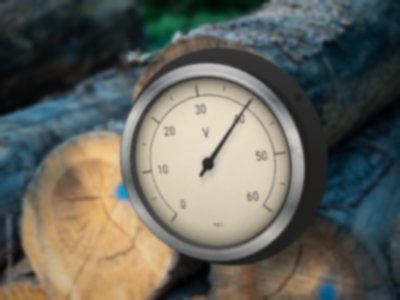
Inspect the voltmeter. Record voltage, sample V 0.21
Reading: V 40
